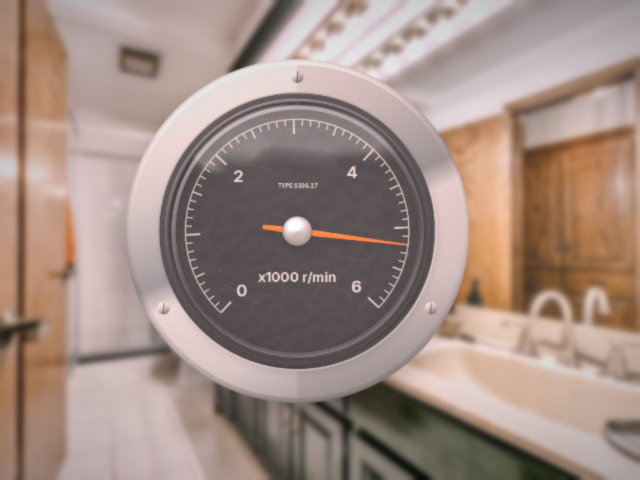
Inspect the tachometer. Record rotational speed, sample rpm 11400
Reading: rpm 5200
